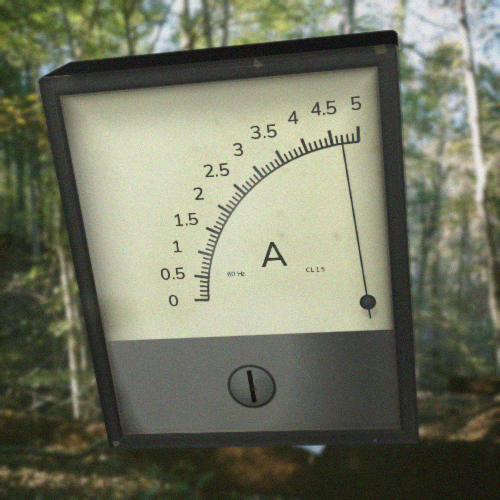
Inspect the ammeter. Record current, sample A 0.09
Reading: A 4.7
